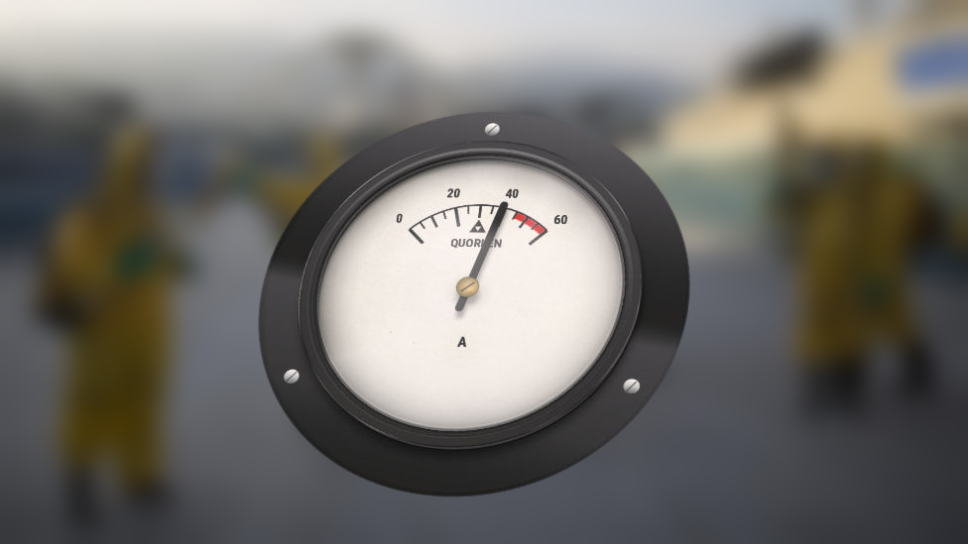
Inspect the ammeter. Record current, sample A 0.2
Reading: A 40
